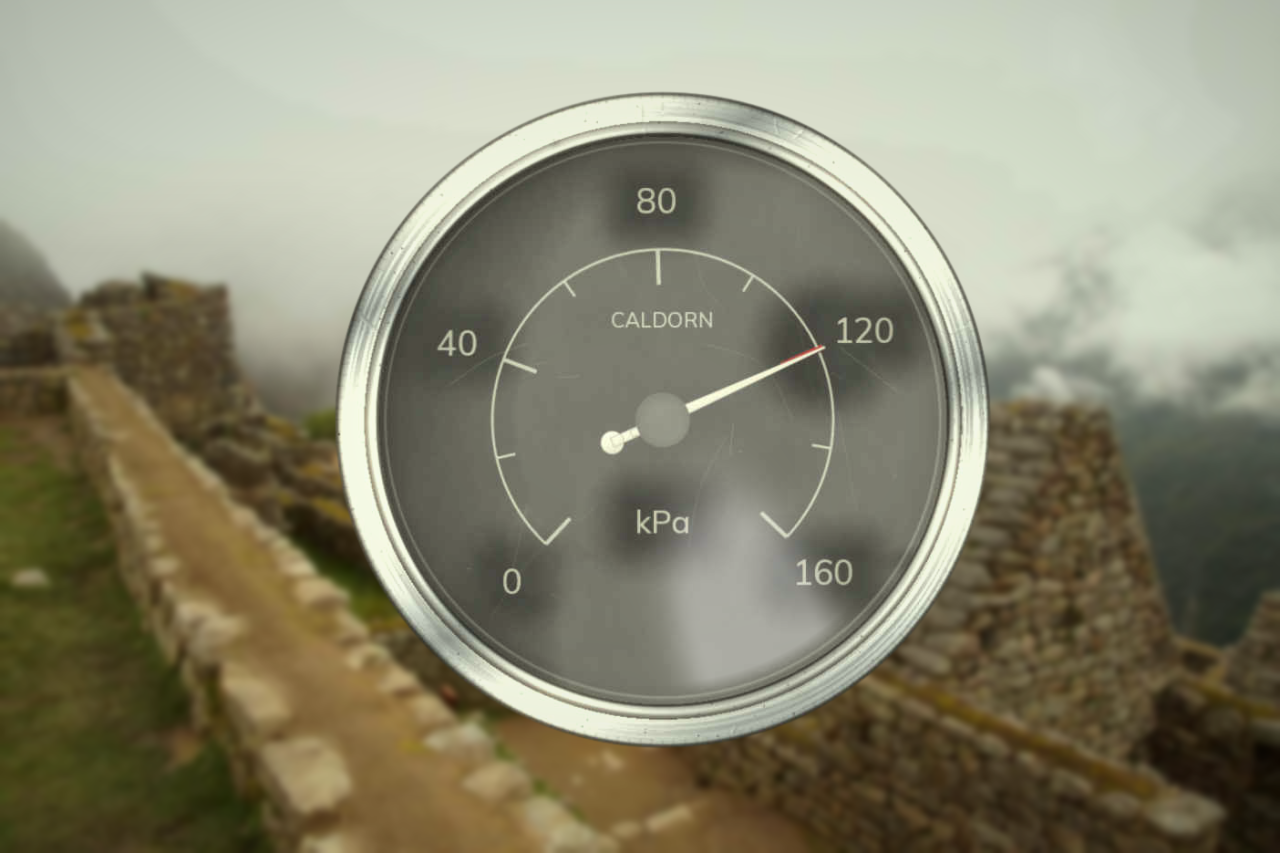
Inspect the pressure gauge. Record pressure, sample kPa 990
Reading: kPa 120
